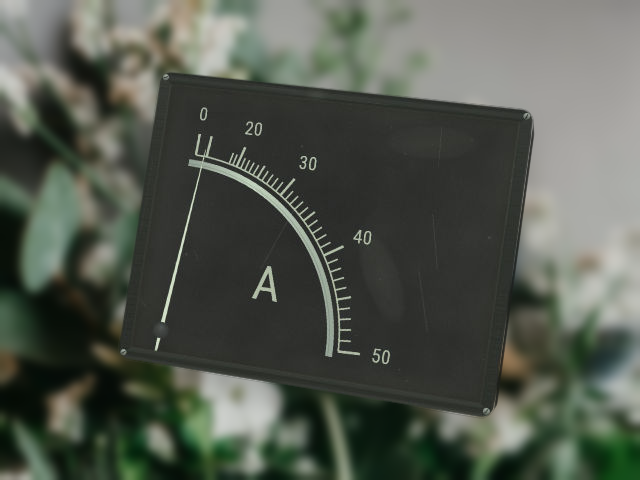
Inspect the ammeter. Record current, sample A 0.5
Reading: A 10
